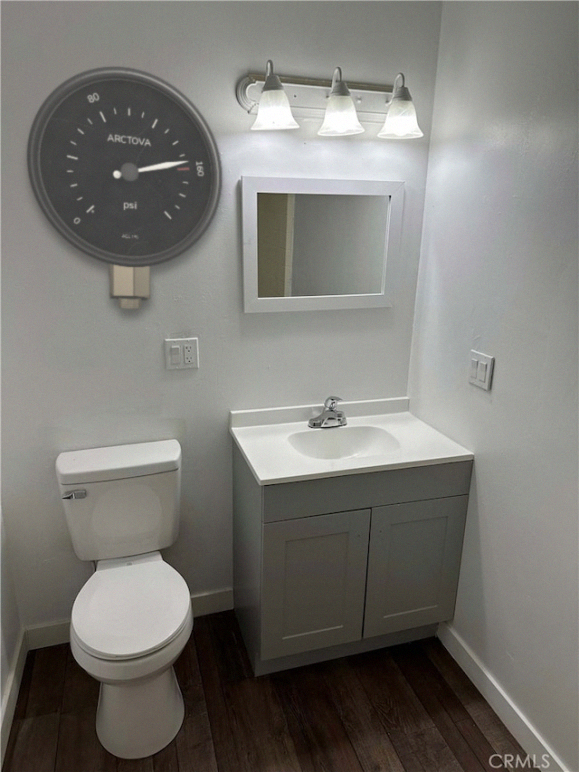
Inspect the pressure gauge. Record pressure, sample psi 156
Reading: psi 155
